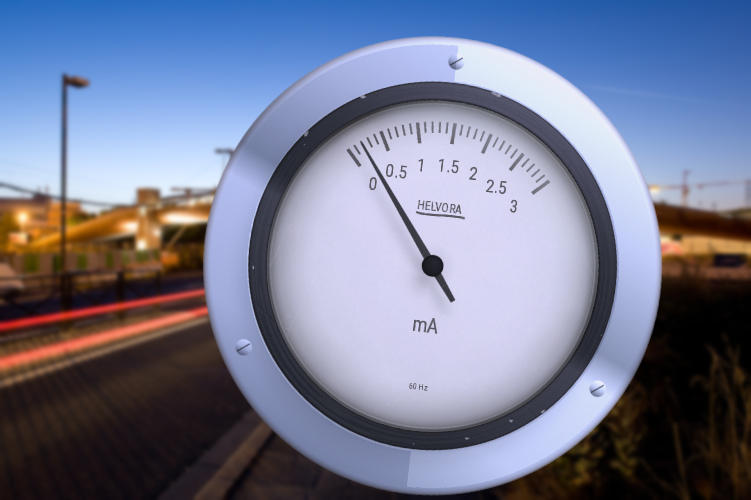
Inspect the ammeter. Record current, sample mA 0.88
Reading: mA 0.2
